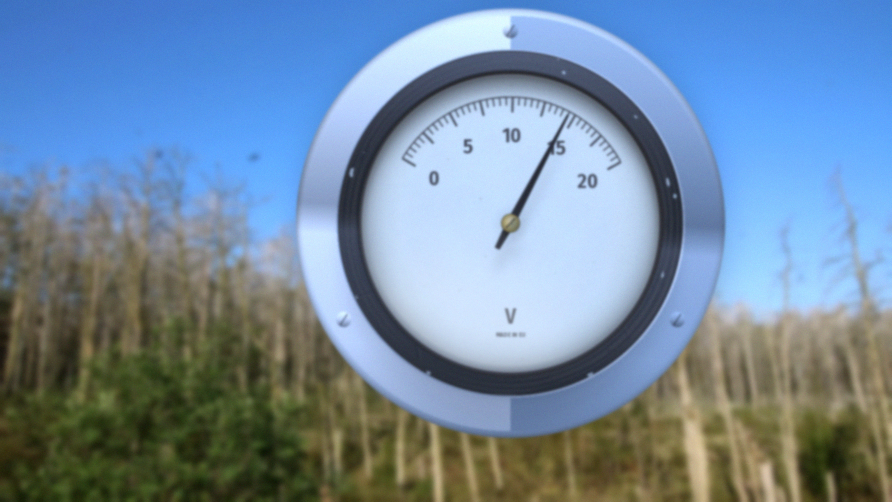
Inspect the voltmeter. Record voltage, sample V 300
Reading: V 14.5
